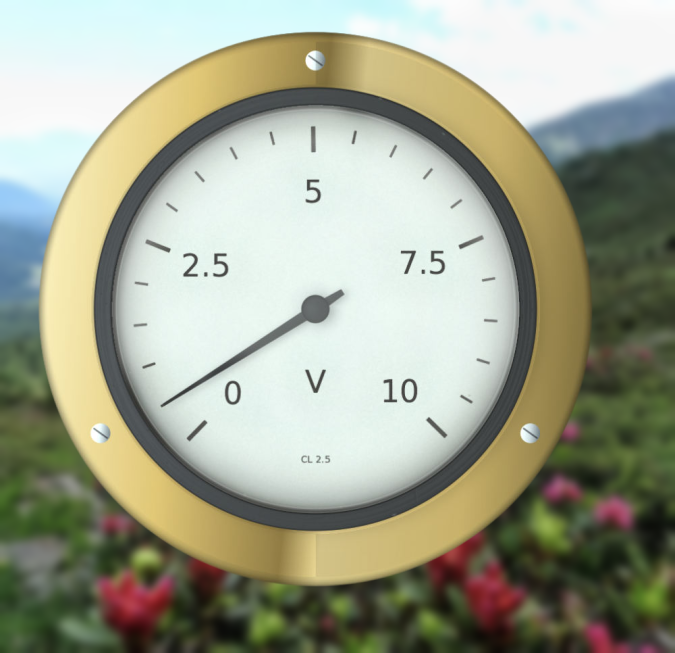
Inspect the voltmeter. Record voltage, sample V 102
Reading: V 0.5
